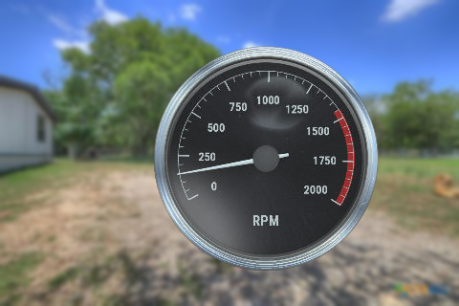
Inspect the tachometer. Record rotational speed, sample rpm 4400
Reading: rpm 150
